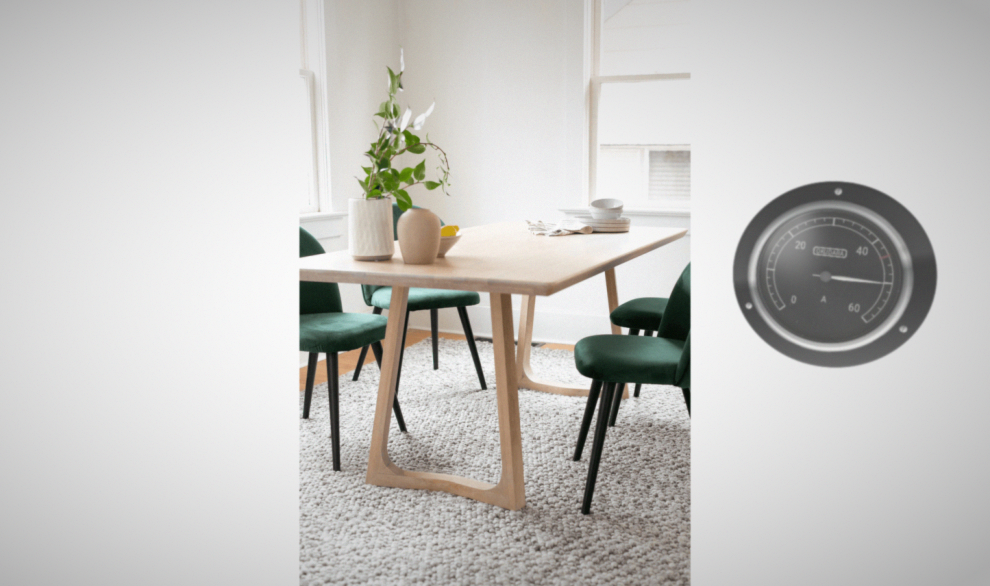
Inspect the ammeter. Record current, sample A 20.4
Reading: A 50
